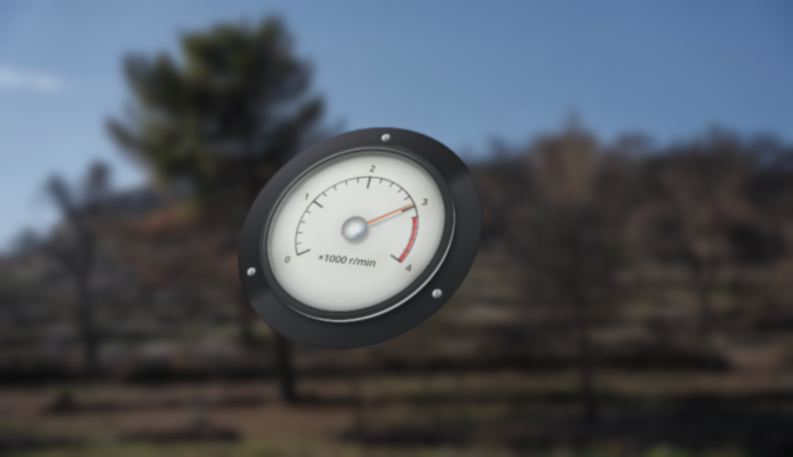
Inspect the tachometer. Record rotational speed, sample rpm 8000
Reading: rpm 3000
